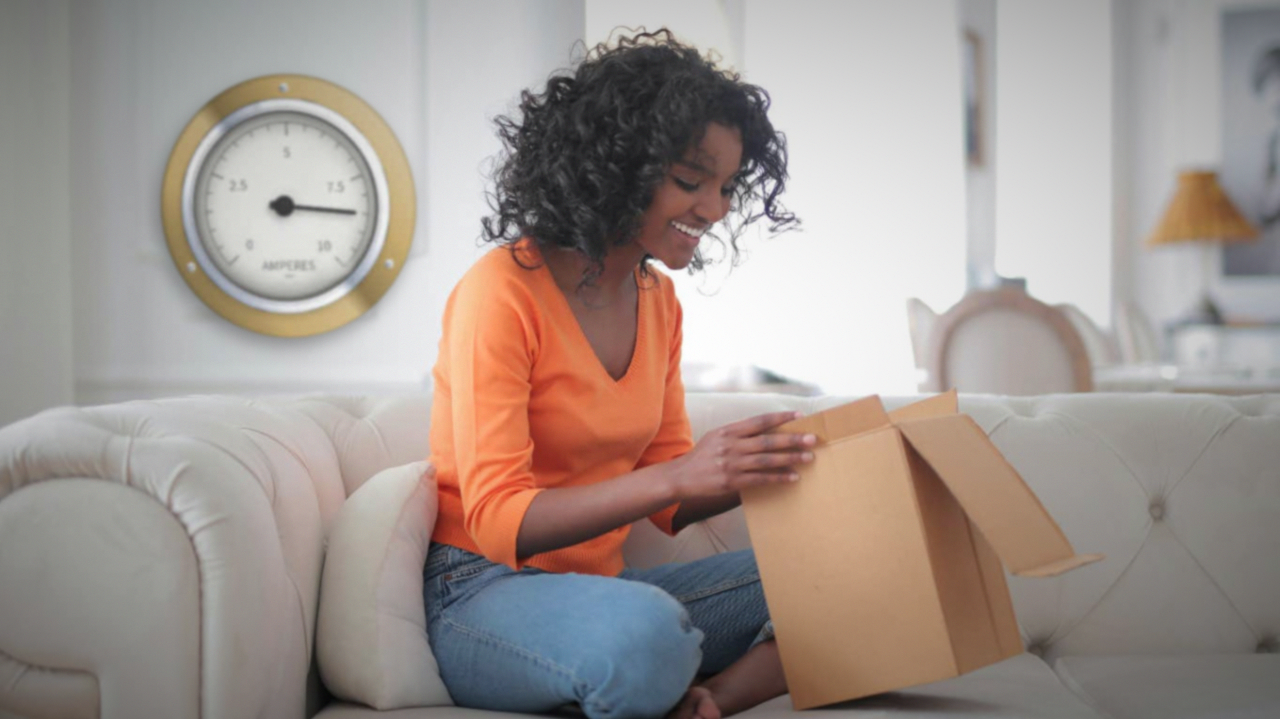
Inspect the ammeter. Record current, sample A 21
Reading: A 8.5
